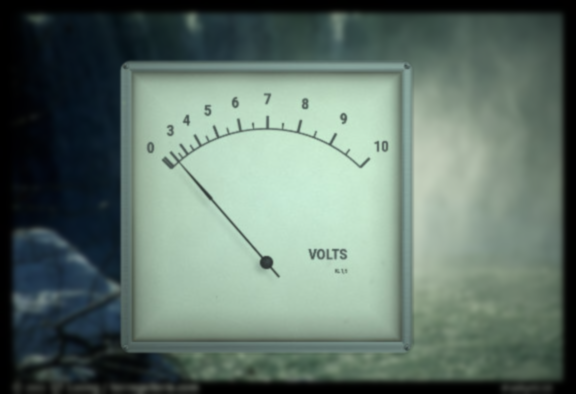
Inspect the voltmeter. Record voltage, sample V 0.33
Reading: V 2
